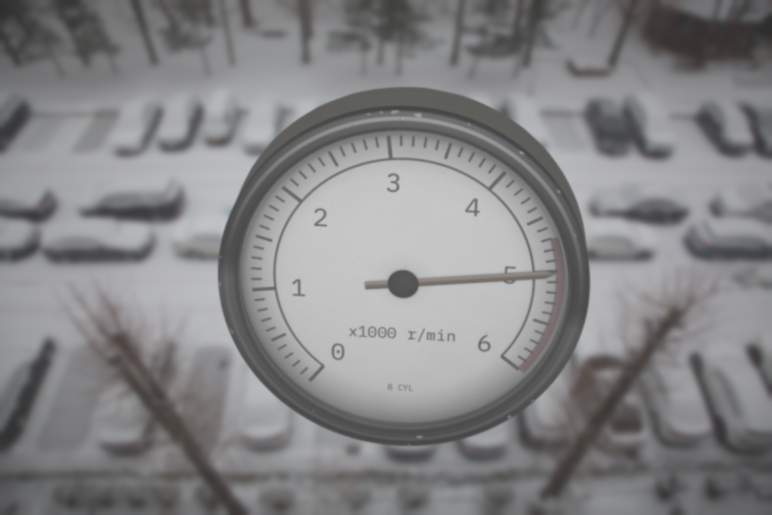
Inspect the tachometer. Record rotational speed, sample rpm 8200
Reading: rpm 5000
